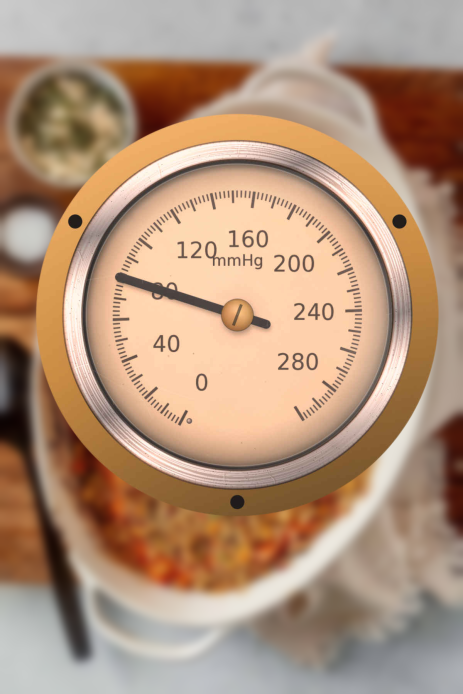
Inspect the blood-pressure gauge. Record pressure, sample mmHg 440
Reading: mmHg 80
